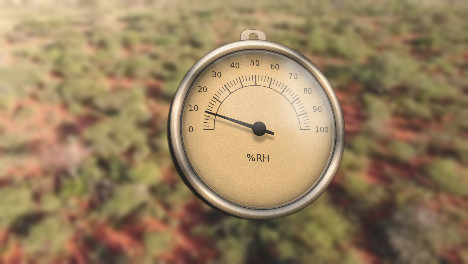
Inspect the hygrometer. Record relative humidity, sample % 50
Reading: % 10
